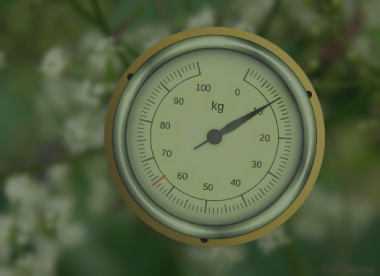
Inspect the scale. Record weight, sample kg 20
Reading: kg 10
